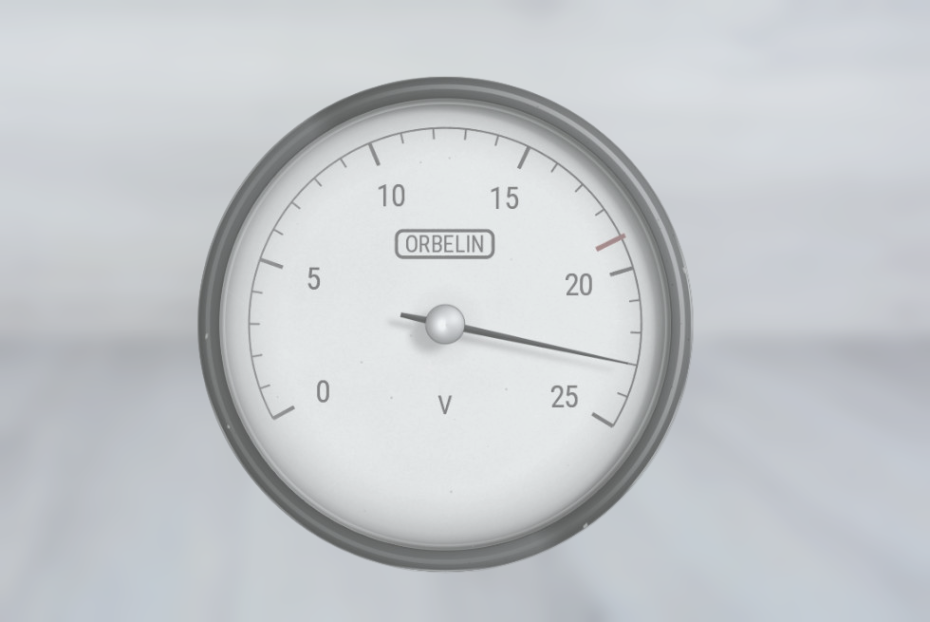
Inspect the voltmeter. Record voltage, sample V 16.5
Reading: V 23
